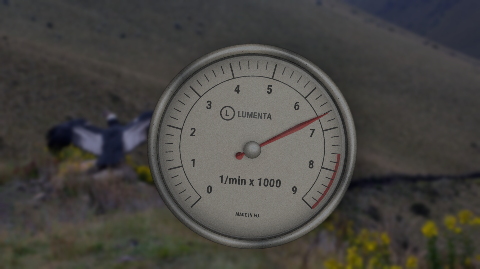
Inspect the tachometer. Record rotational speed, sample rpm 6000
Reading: rpm 6600
